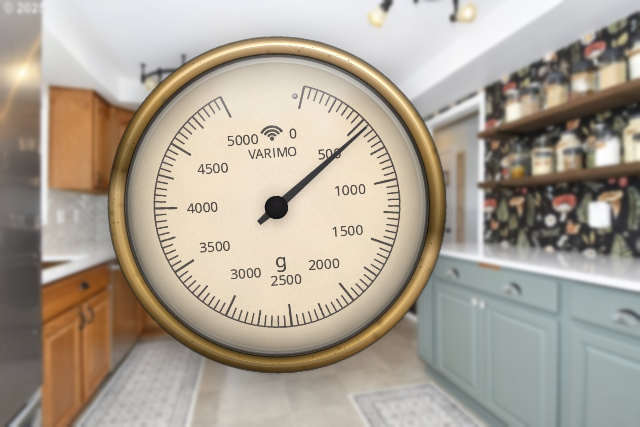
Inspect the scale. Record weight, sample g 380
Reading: g 550
